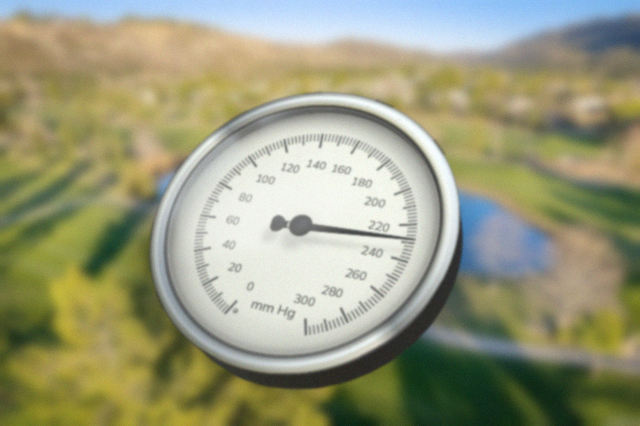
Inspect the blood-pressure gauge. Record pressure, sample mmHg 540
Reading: mmHg 230
